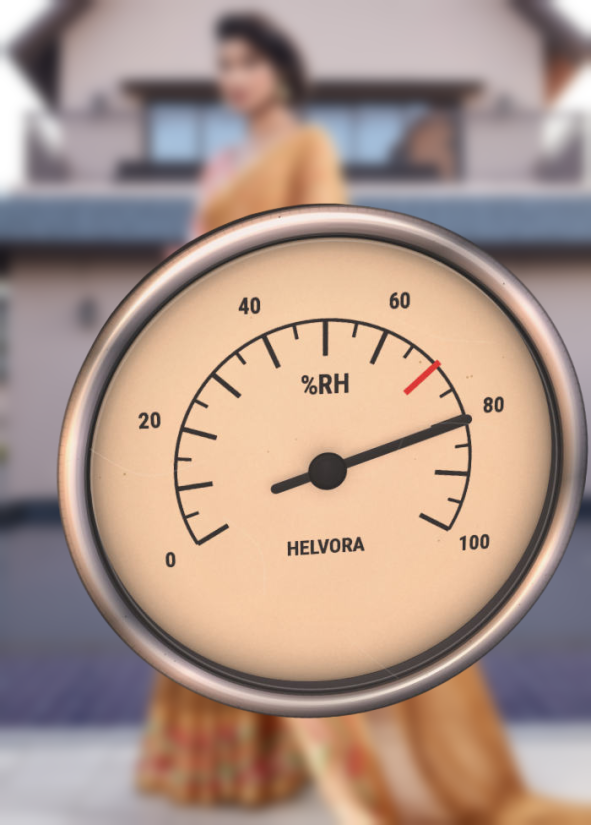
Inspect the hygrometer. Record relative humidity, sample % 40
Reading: % 80
